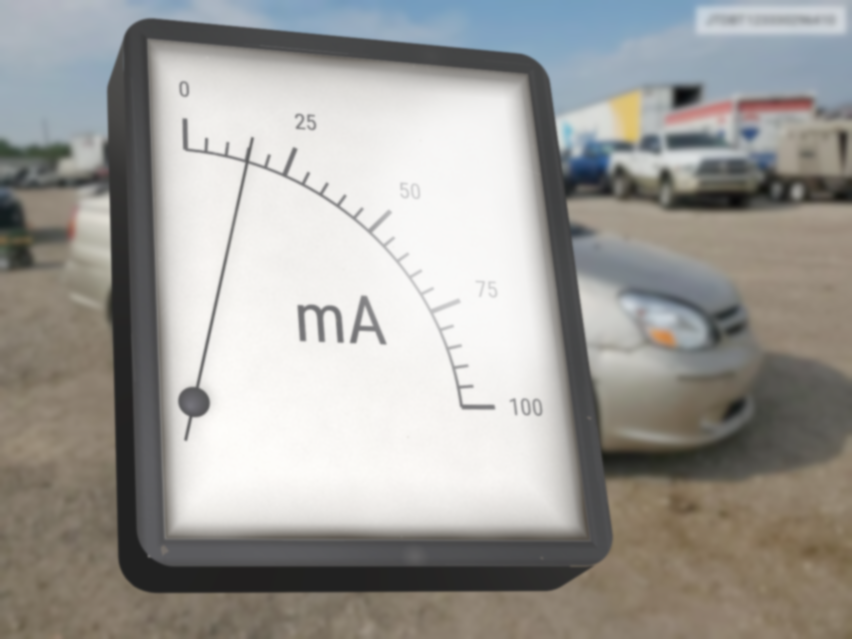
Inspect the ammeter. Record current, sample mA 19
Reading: mA 15
